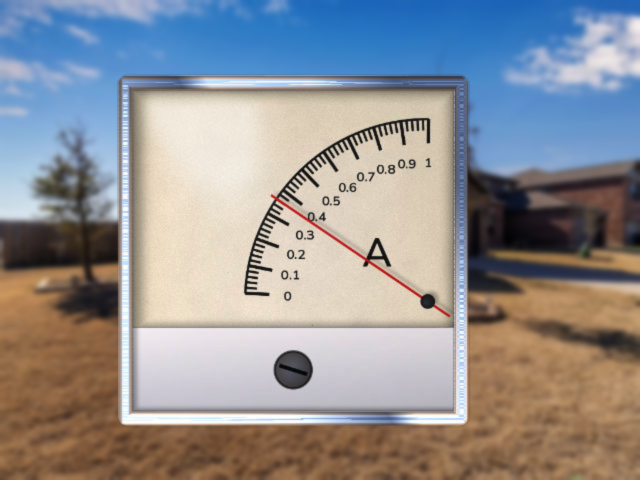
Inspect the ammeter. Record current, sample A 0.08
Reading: A 0.36
